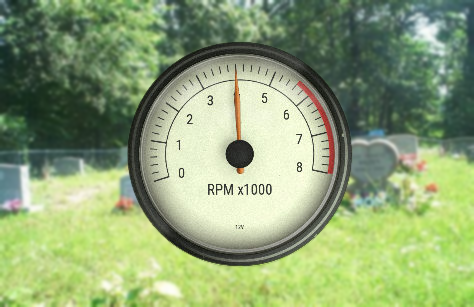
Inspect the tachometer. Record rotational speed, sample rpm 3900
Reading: rpm 4000
